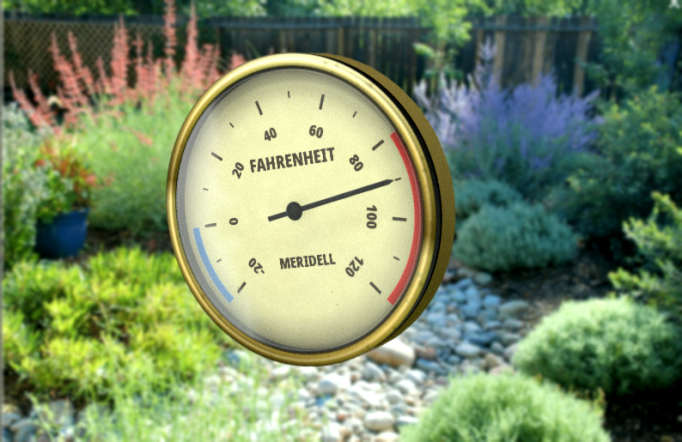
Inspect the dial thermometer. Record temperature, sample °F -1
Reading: °F 90
